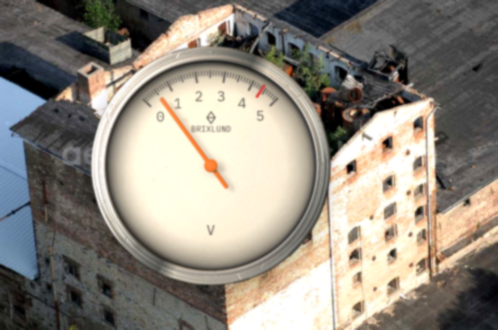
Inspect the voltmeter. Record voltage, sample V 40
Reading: V 0.5
